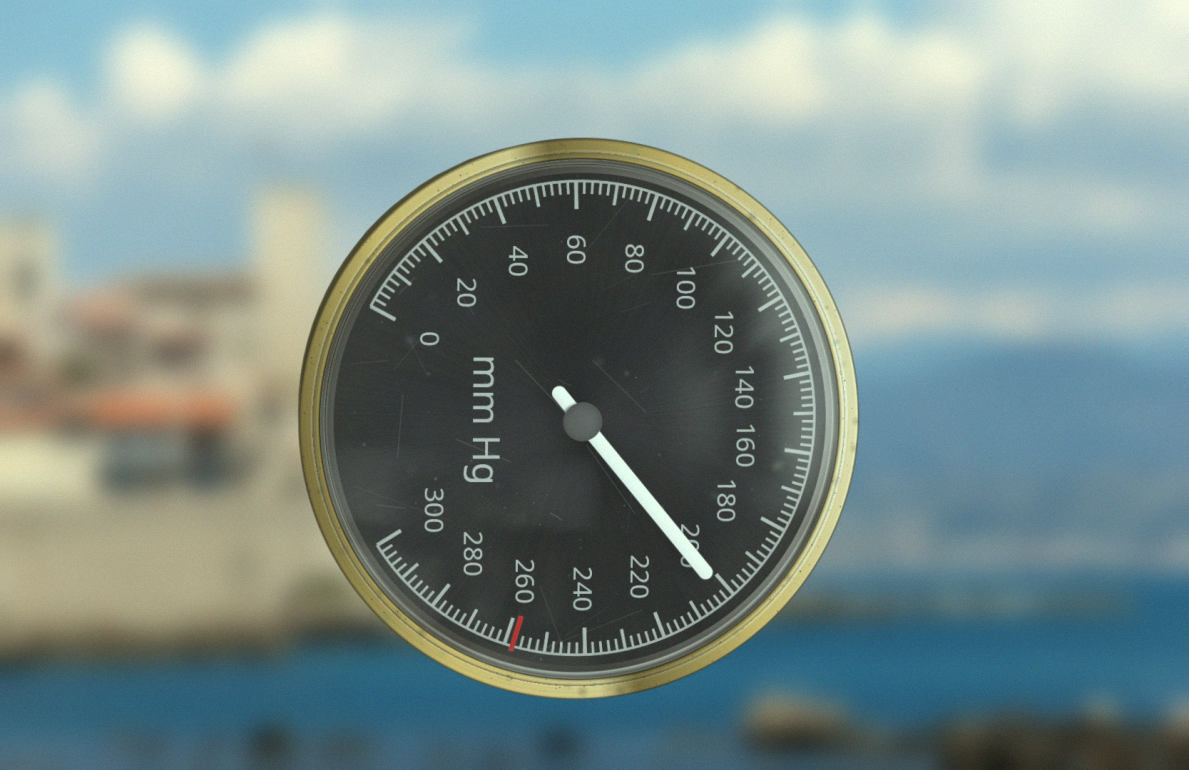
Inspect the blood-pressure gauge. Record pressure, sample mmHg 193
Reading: mmHg 202
